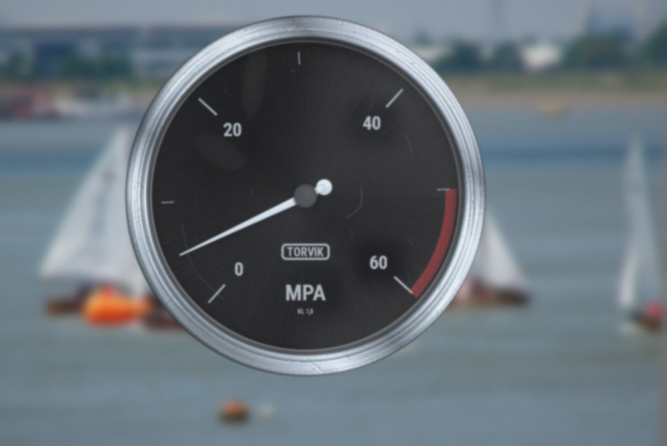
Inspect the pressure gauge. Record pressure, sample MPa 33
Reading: MPa 5
